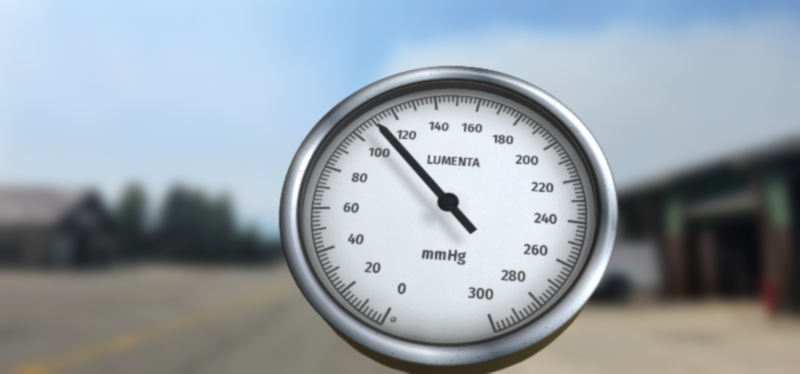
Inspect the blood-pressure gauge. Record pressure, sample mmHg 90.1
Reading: mmHg 110
